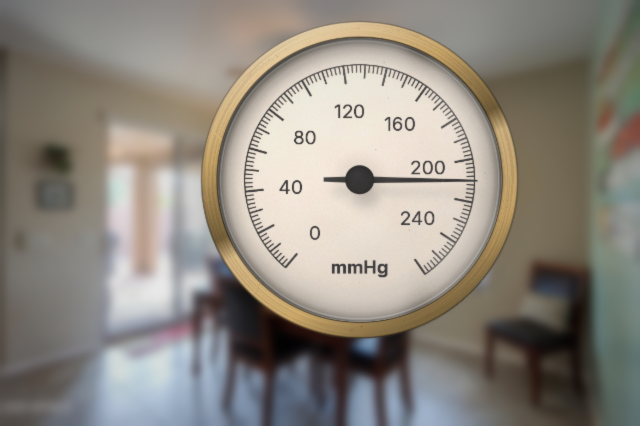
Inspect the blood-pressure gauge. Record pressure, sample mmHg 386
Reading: mmHg 210
